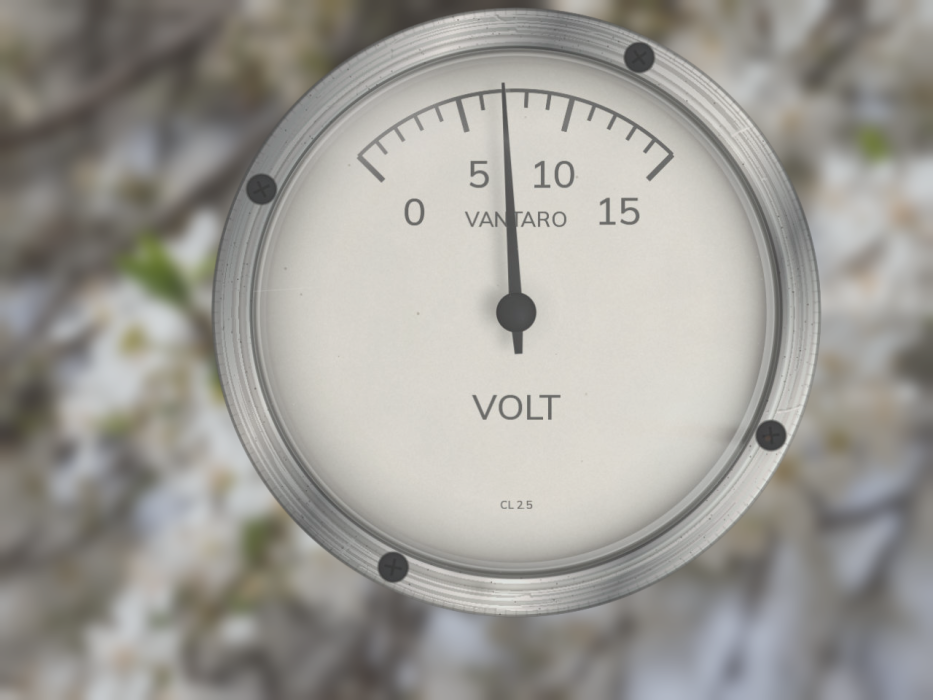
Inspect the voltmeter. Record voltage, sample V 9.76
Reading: V 7
